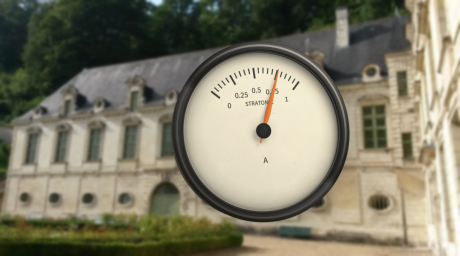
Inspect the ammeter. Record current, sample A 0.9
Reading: A 0.75
